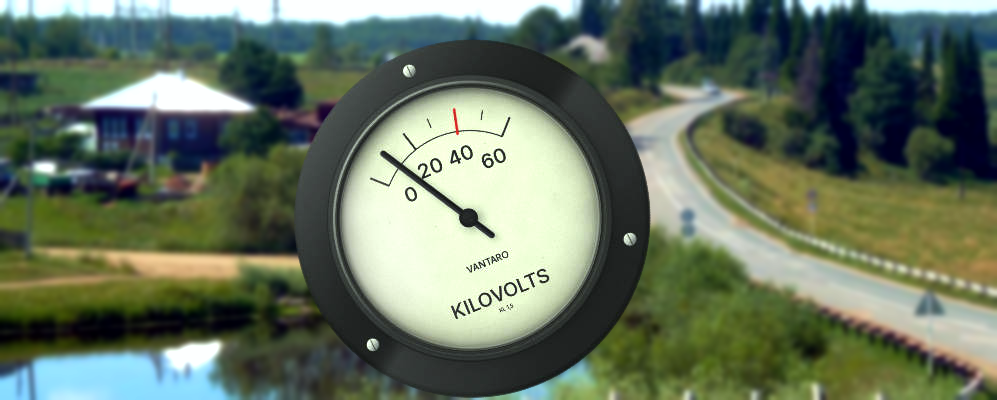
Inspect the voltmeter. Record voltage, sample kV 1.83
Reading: kV 10
